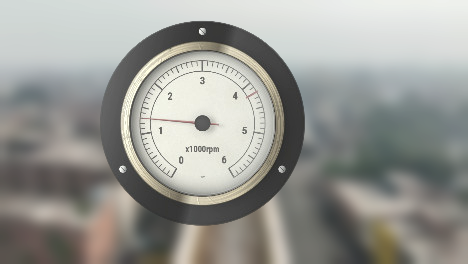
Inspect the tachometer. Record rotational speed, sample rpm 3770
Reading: rpm 1300
